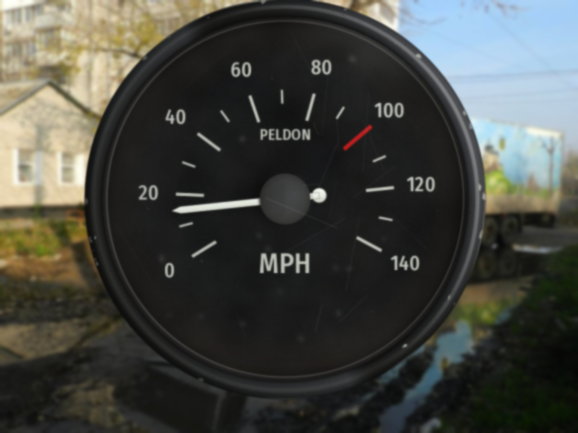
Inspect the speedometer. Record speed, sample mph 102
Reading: mph 15
